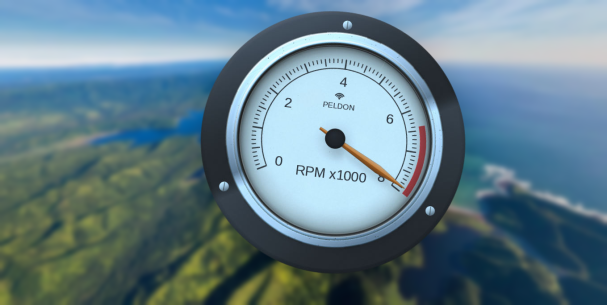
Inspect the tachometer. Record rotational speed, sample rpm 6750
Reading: rpm 7900
